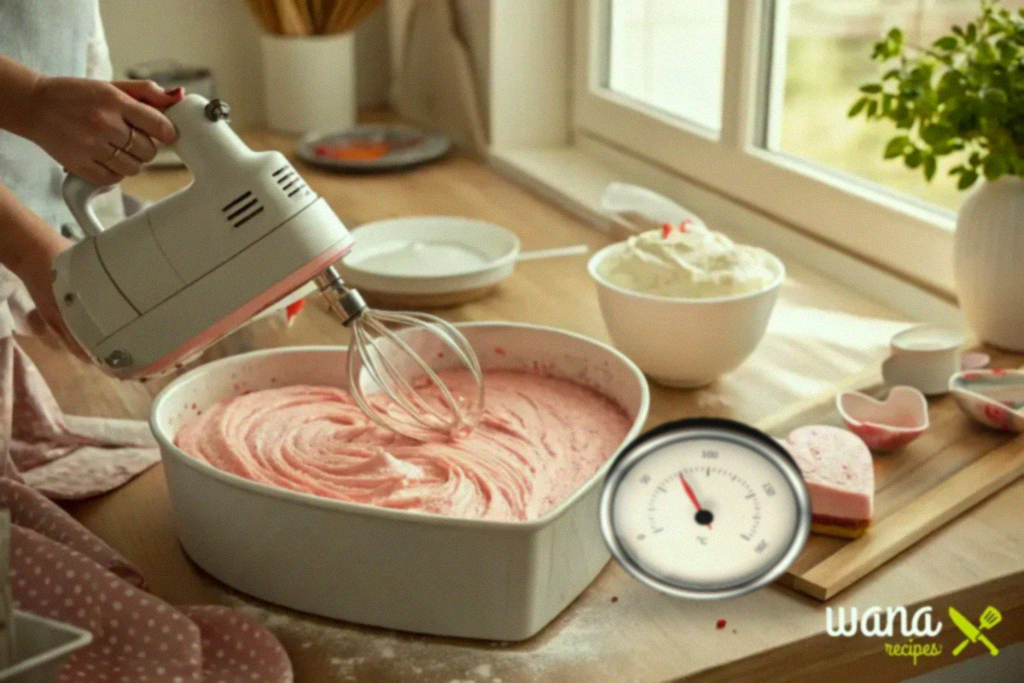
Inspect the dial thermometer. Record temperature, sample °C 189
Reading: °C 75
